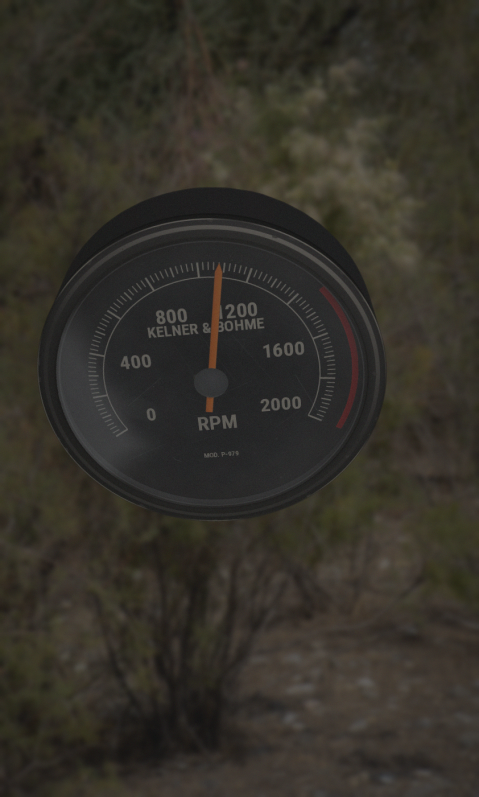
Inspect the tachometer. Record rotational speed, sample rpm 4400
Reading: rpm 1080
